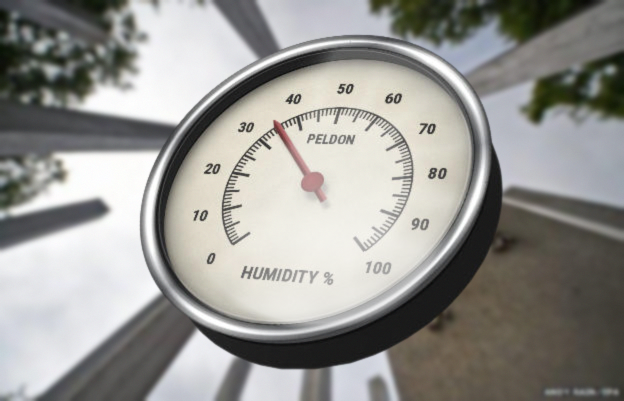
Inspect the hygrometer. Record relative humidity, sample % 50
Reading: % 35
